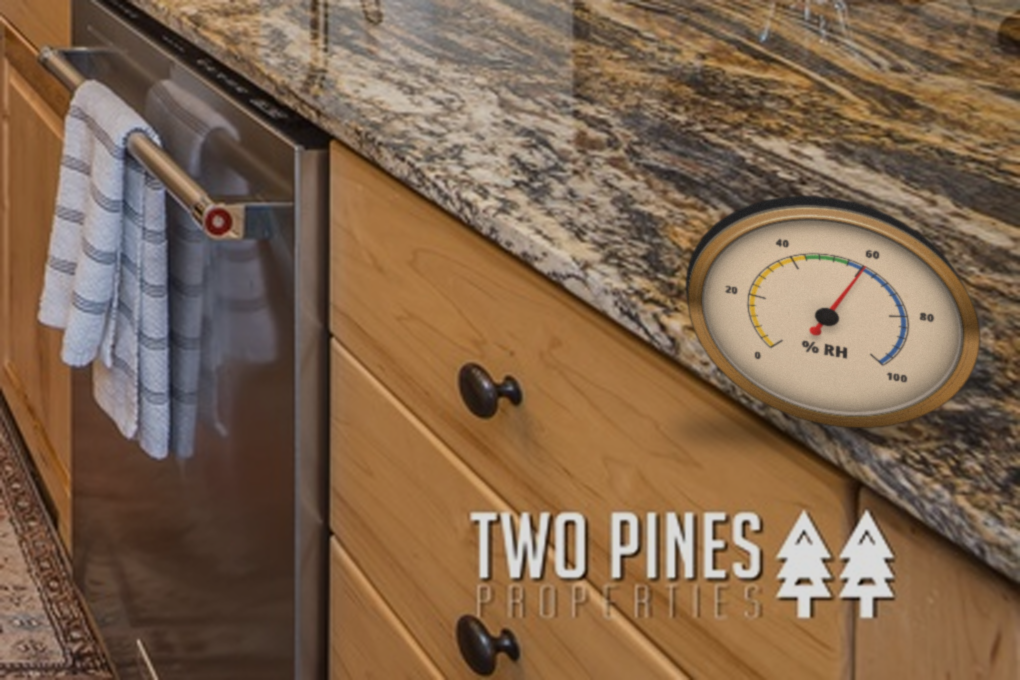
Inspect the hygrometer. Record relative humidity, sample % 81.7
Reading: % 60
